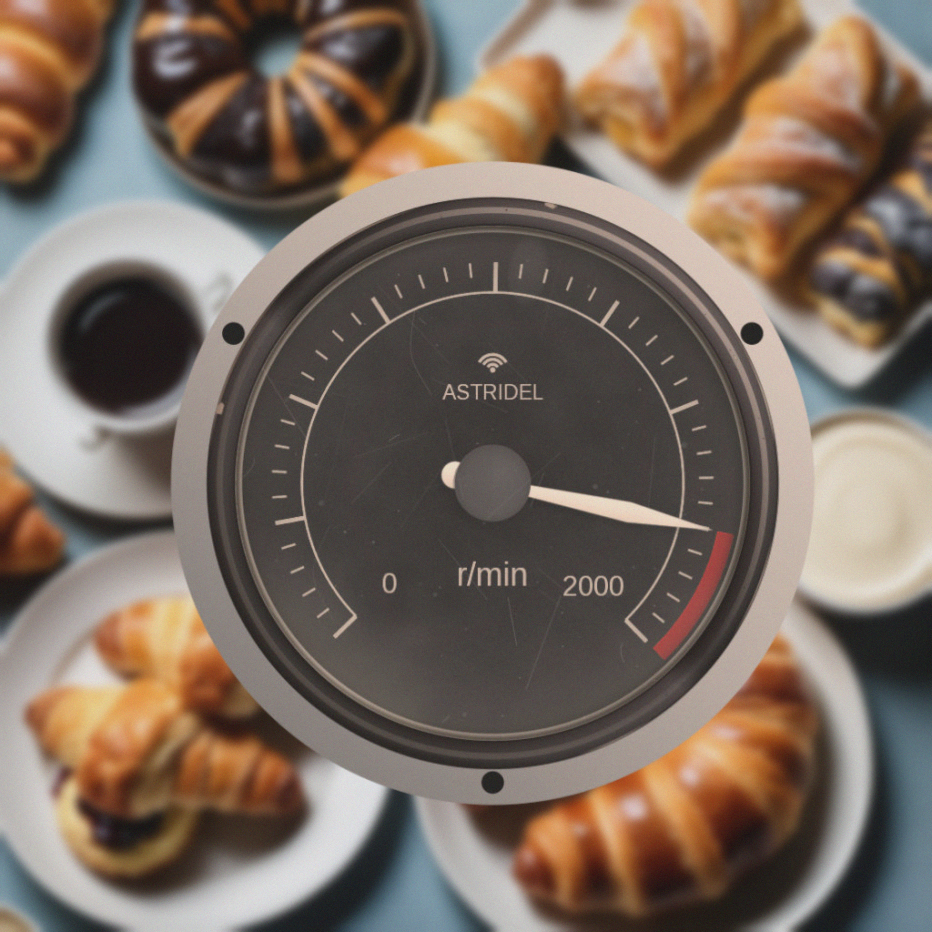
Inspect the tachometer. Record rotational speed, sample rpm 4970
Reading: rpm 1750
